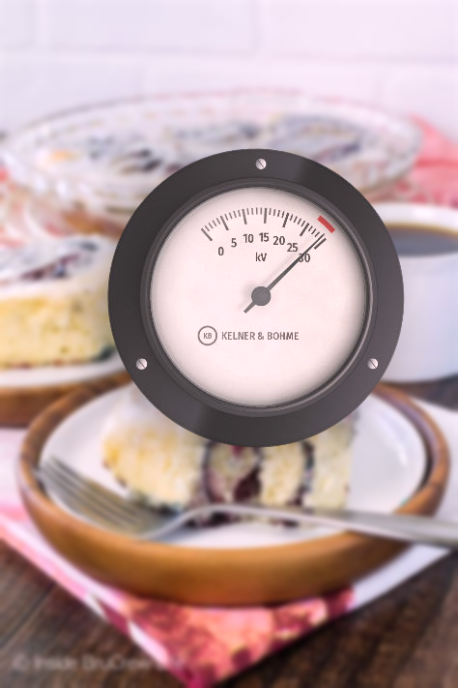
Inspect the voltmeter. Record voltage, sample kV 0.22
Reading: kV 29
